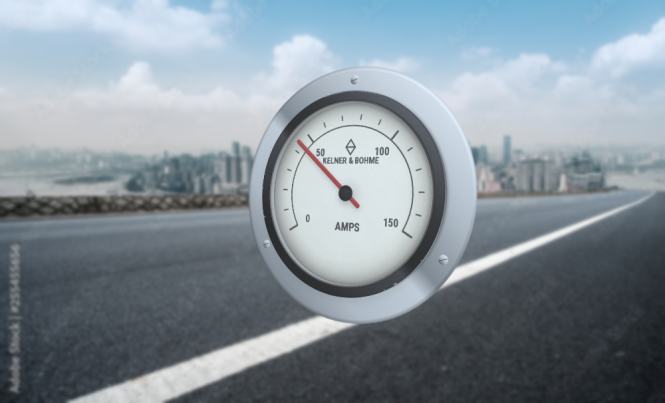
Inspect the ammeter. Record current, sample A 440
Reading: A 45
